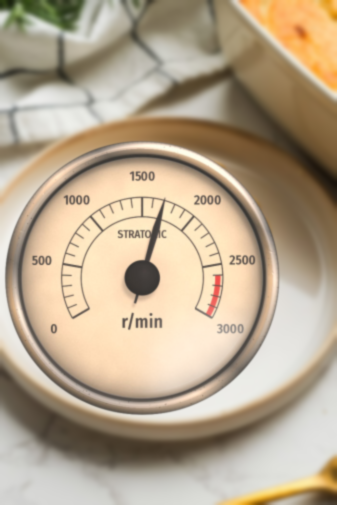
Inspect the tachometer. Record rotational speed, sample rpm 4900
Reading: rpm 1700
